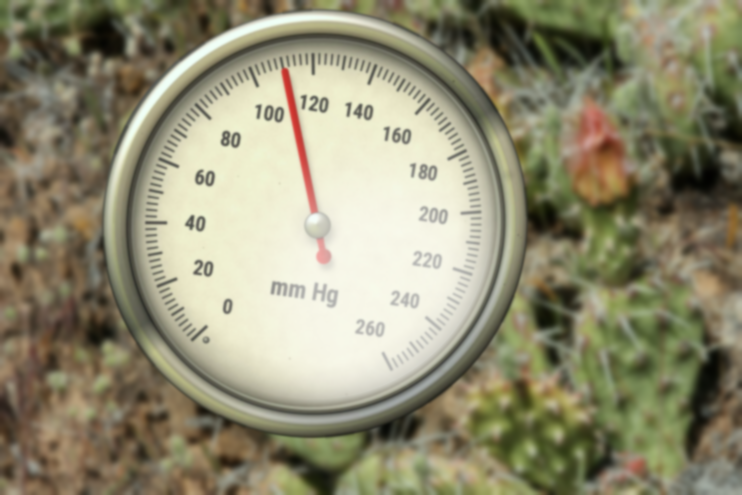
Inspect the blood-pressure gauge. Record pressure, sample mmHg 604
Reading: mmHg 110
